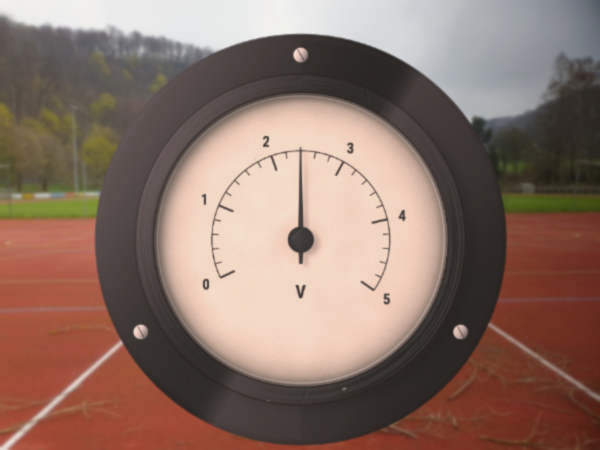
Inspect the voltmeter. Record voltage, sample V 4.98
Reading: V 2.4
